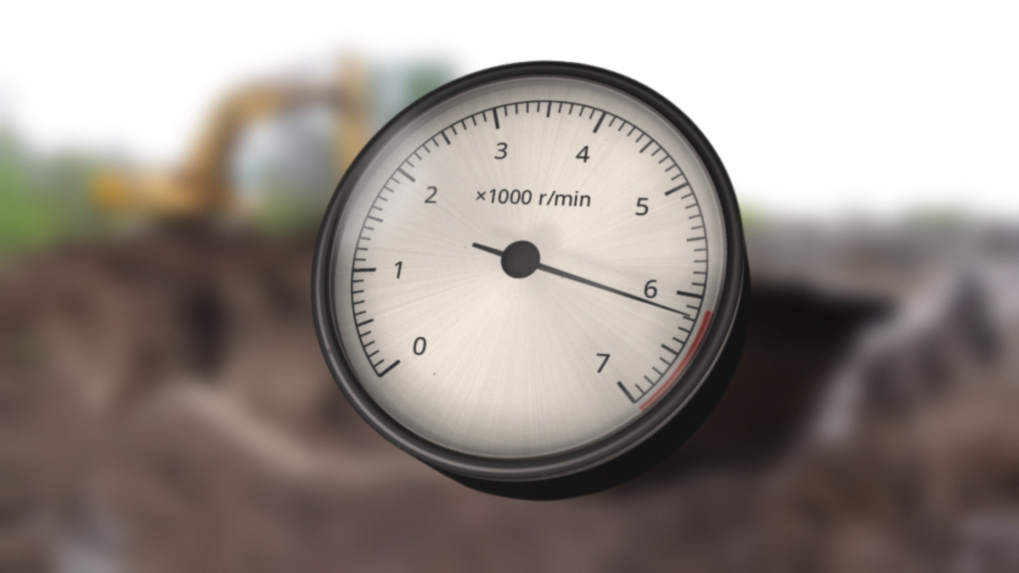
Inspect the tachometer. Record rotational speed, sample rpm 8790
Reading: rpm 6200
